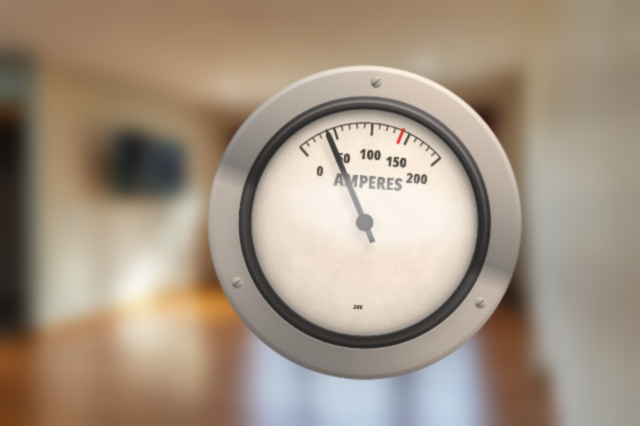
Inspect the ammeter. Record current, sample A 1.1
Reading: A 40
